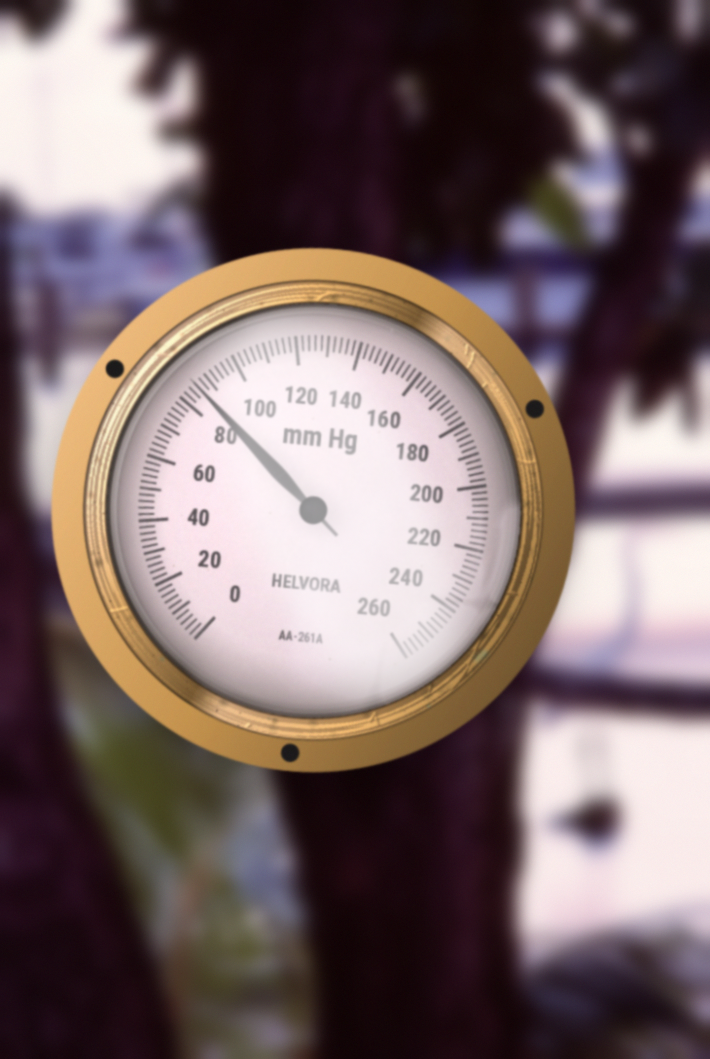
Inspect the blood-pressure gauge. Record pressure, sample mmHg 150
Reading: mmHg 86
